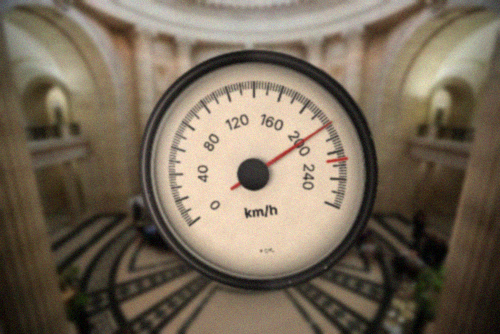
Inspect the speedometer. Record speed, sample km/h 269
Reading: km/h 200
